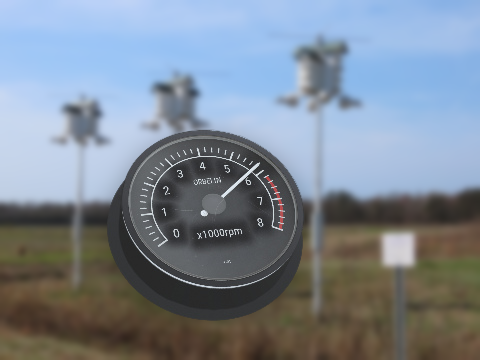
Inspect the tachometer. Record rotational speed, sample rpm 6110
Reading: rpm 5800
